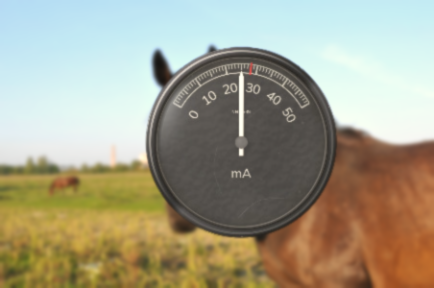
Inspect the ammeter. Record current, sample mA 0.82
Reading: mA 25
